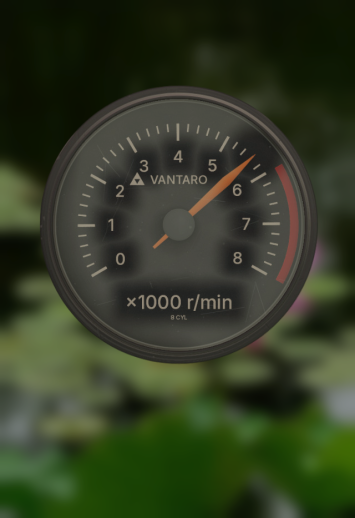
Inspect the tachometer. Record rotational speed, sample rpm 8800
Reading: rpm 5600
